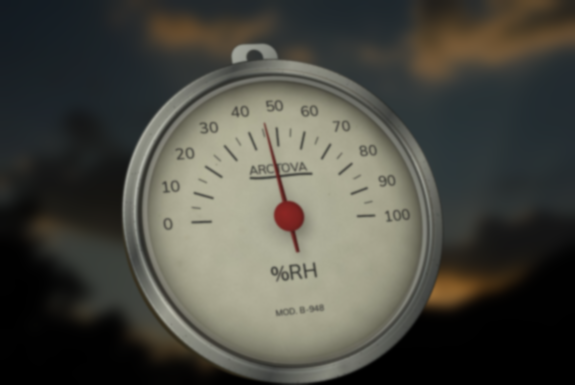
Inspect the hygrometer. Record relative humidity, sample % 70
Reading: % 45
